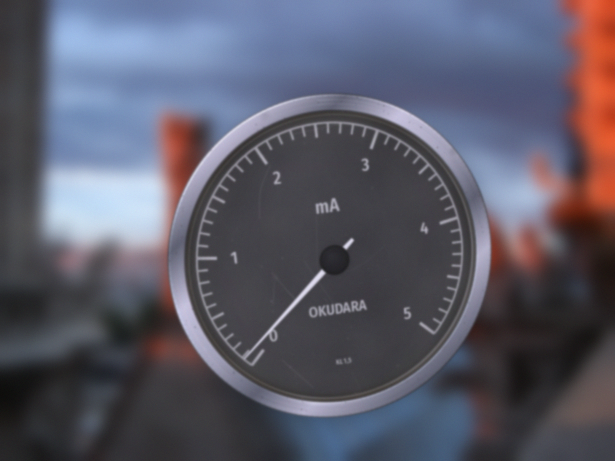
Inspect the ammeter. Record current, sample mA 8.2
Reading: mA 0.1
